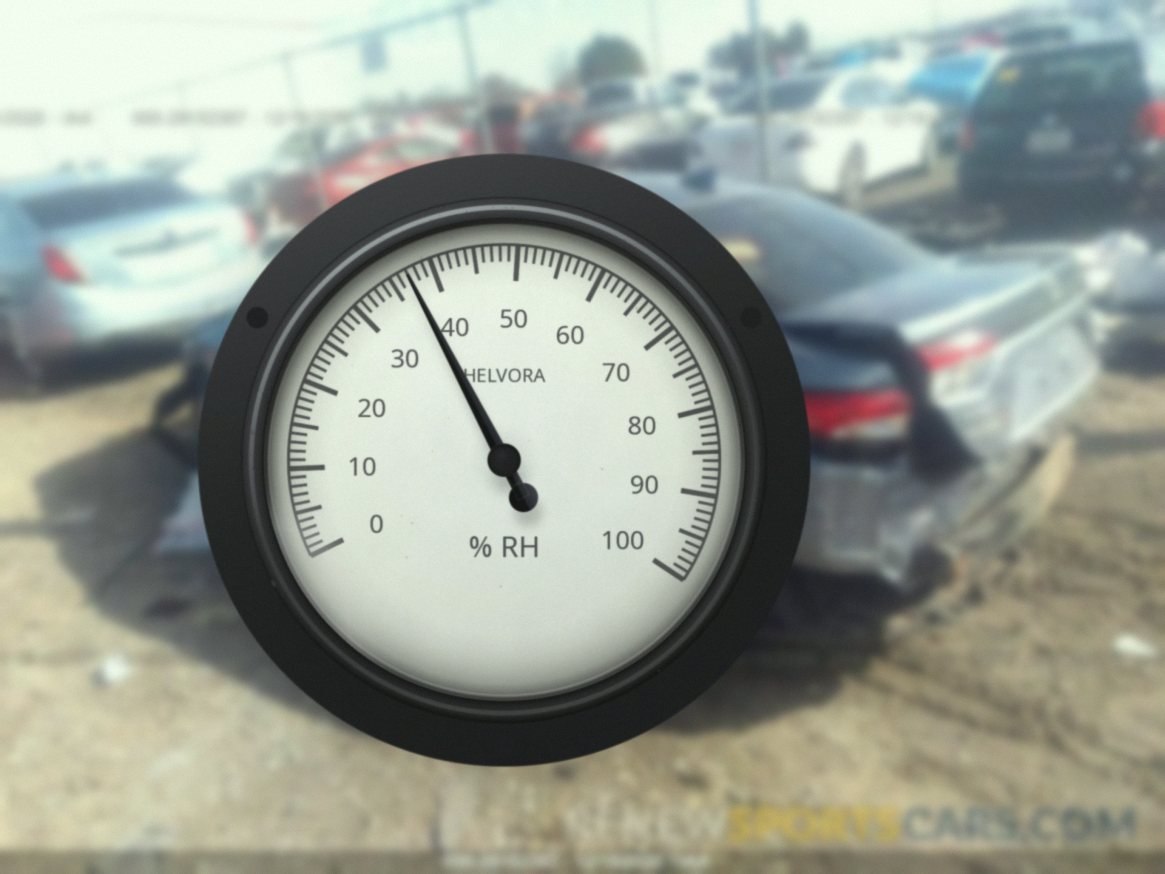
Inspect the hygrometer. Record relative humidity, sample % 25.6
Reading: % 37
